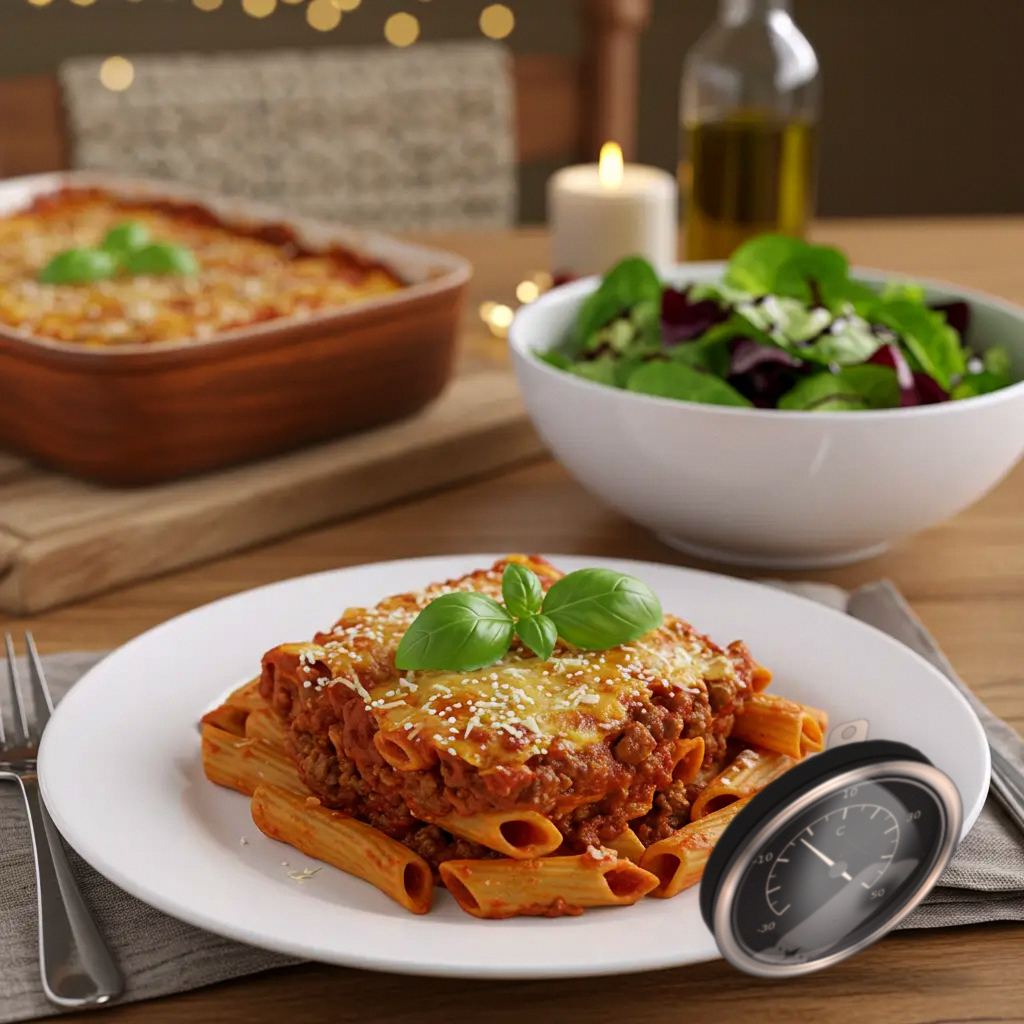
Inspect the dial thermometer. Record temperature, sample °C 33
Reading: °C -2.5
